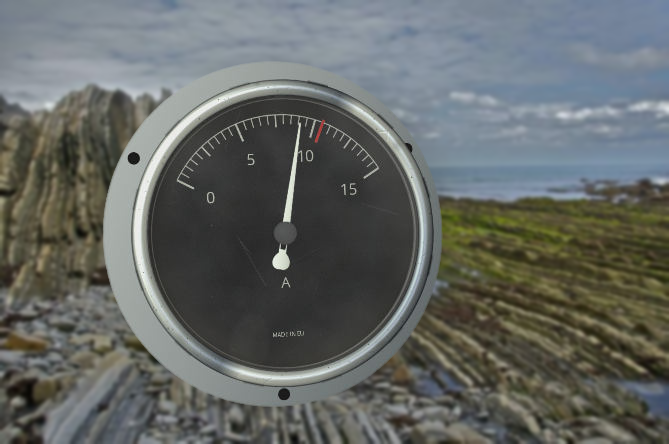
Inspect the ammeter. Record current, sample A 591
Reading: A 9
